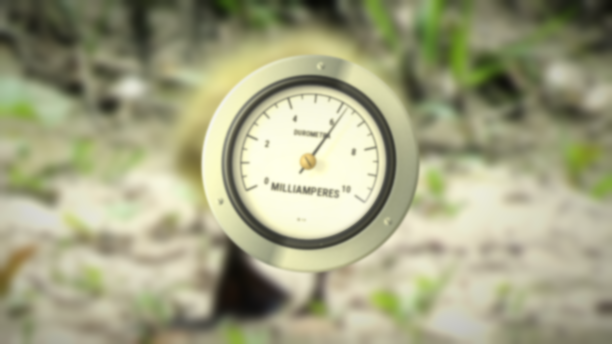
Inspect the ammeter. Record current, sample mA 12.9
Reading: mA 6.25
